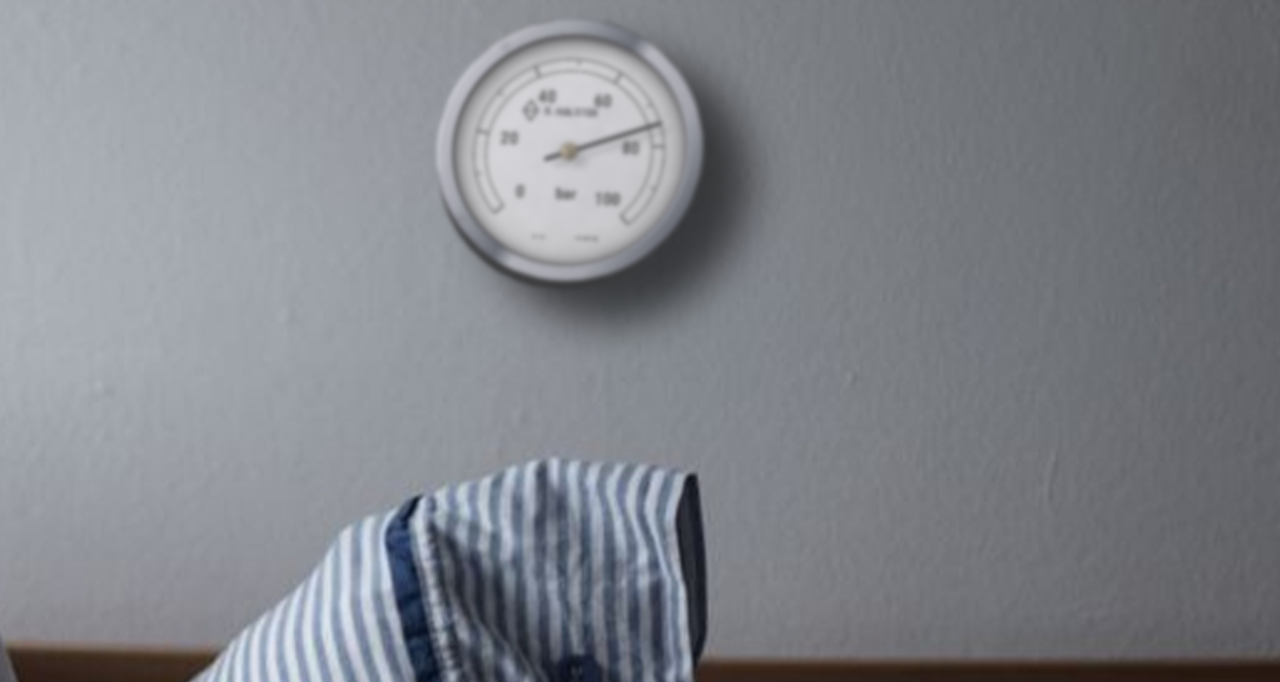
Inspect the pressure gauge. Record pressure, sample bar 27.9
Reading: bar 75
